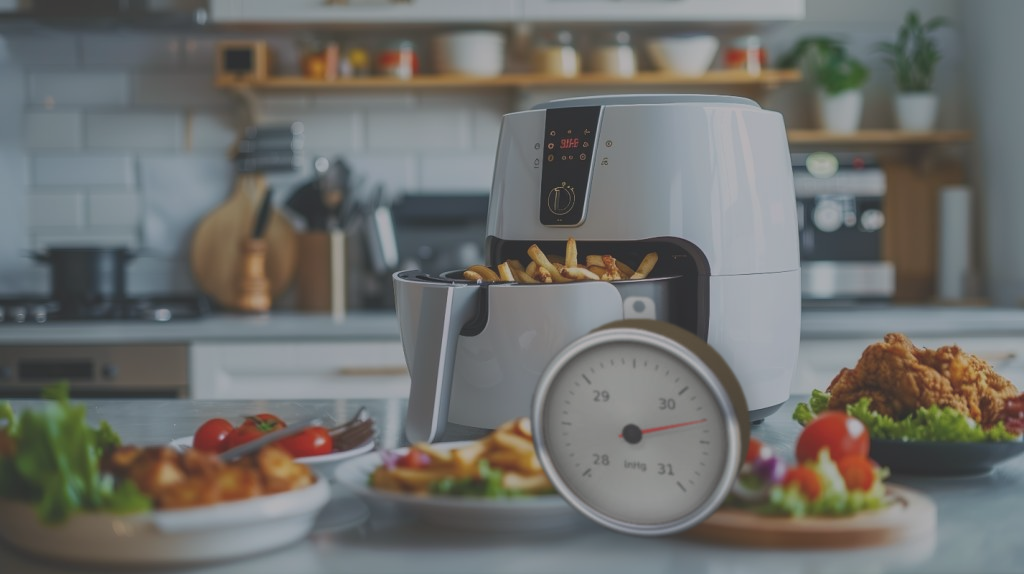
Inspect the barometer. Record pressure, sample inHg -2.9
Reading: inHg 30.3
